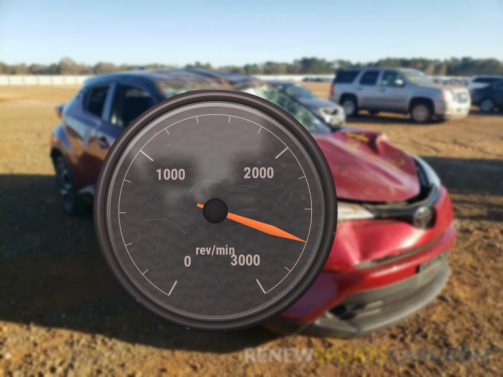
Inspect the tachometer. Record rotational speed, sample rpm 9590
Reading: rpm 2600
